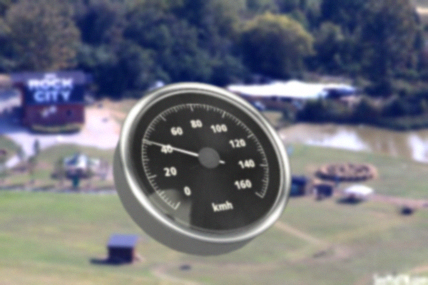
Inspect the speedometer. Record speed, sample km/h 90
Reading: km/h 40
